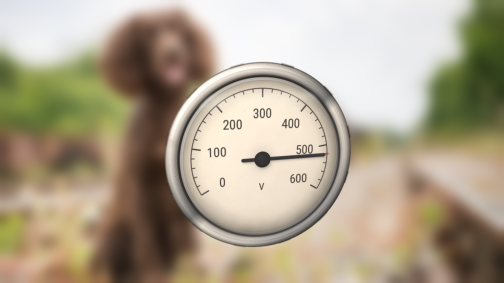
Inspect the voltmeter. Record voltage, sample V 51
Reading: V 520
